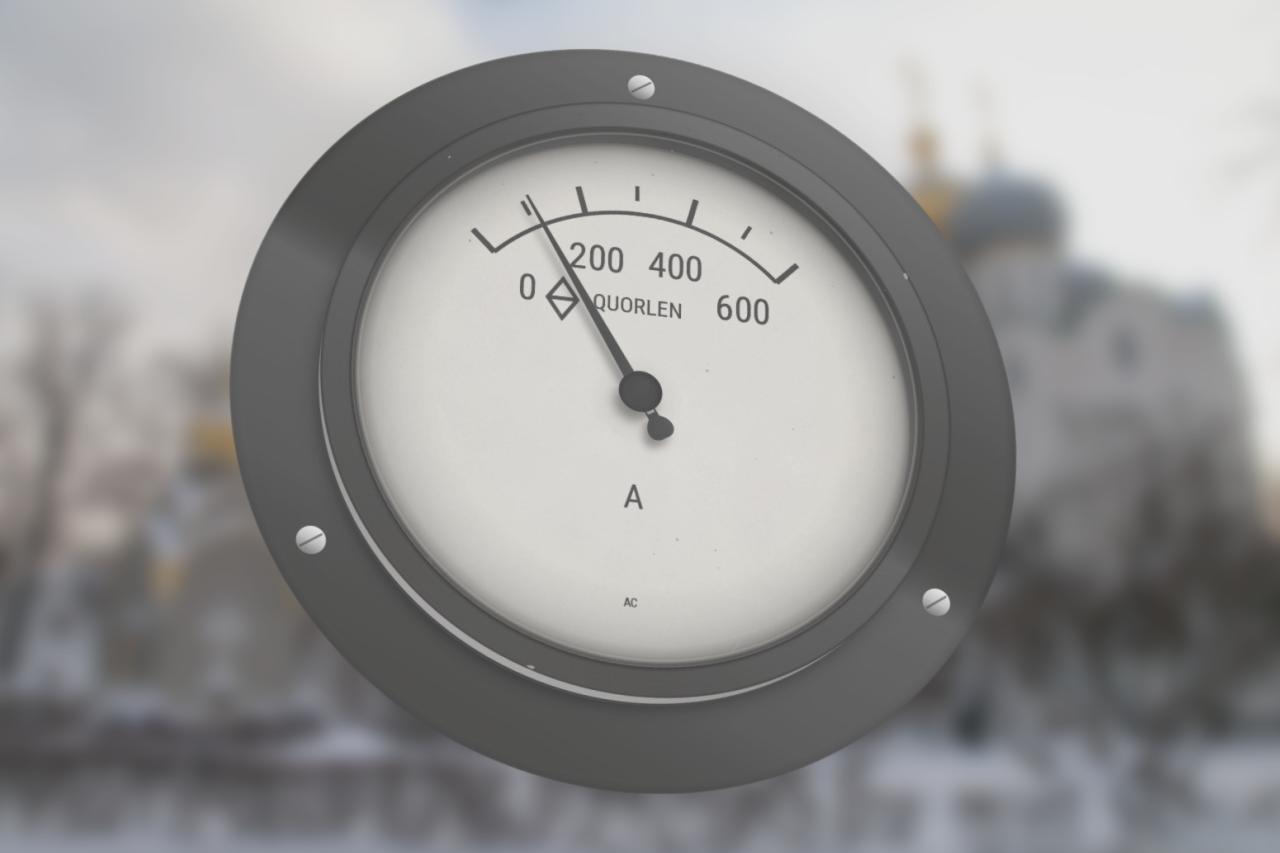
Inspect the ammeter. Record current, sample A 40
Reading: A 100
